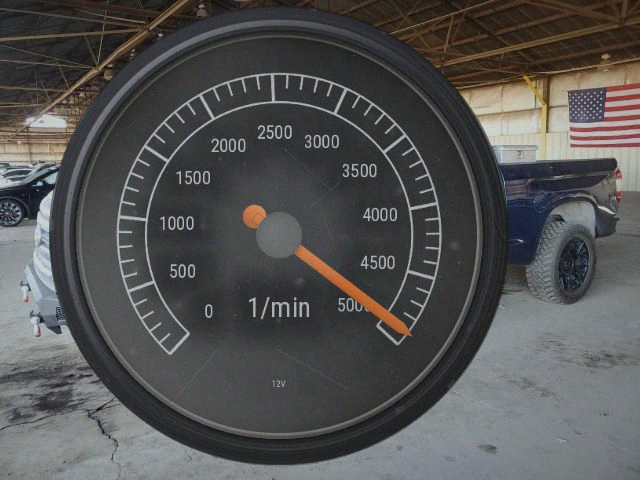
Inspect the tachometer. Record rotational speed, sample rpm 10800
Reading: rpm 4900
